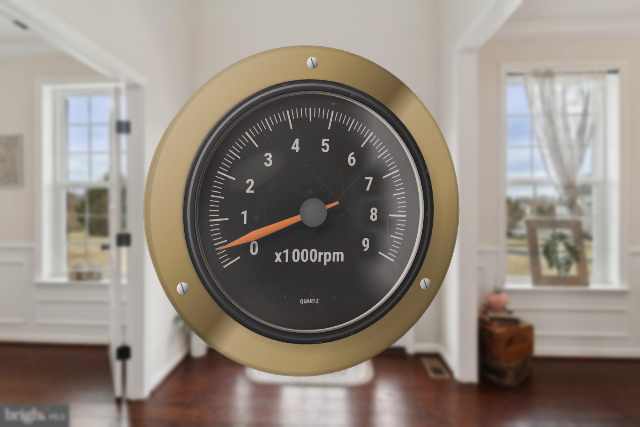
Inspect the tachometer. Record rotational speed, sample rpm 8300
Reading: rpm 400
